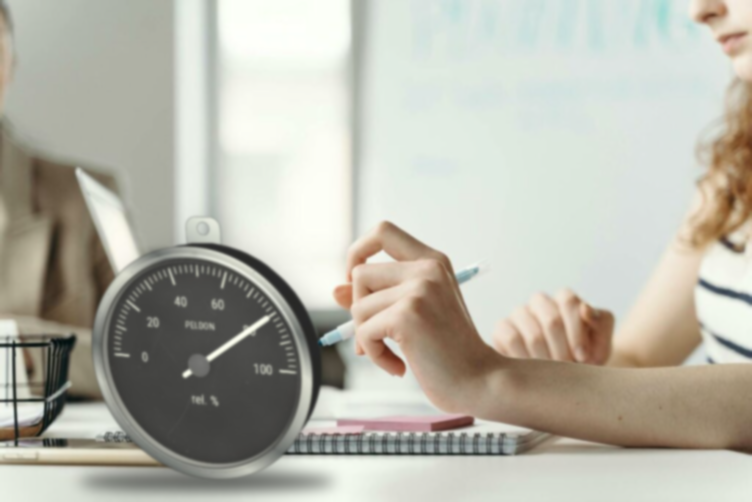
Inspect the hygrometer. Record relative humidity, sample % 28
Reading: % 80
